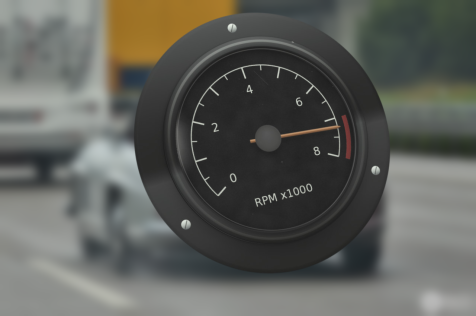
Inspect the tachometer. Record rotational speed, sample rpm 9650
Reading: rpm 7250
